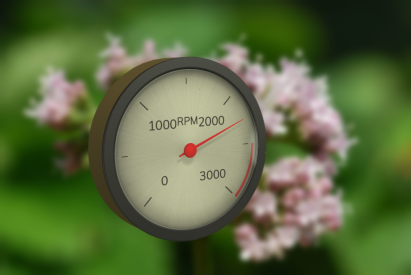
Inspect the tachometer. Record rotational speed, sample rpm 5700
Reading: rpm 2250
